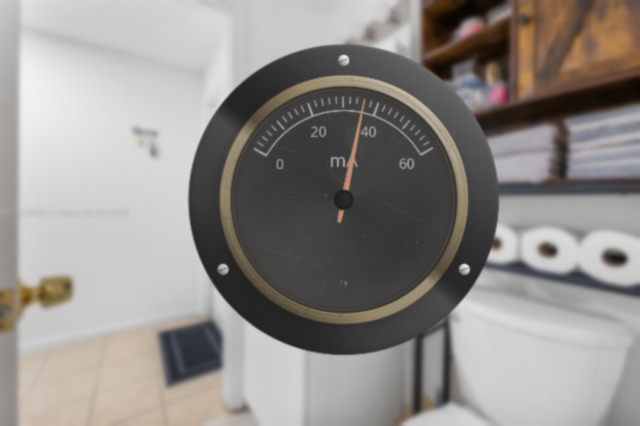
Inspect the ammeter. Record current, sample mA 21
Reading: mA 36
